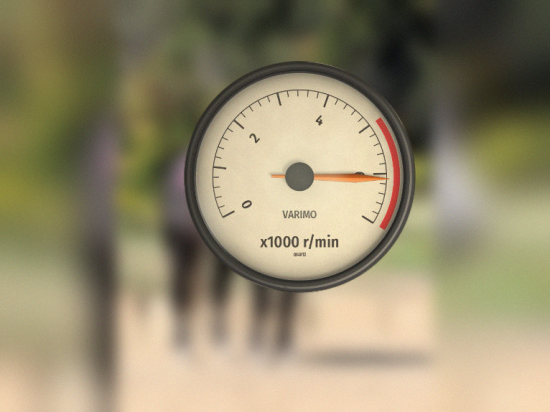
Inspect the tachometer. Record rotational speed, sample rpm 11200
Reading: rpm 6100
